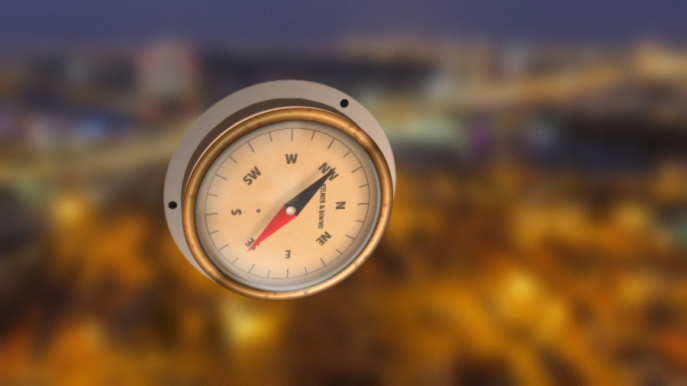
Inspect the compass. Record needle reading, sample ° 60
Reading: ° 135
